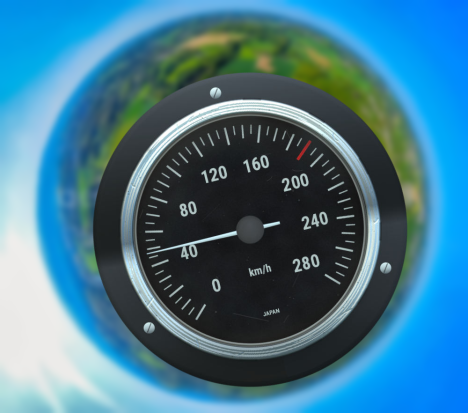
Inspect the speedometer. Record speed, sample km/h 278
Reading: km/h 47.5
